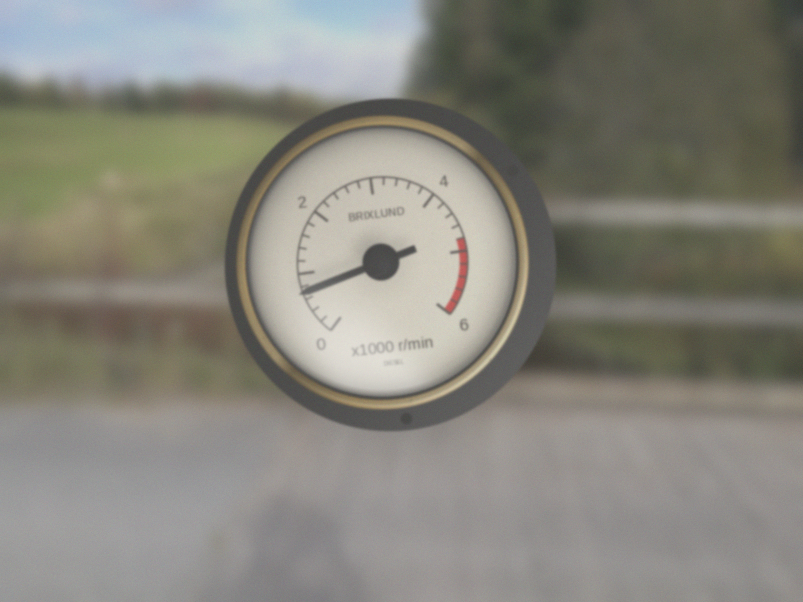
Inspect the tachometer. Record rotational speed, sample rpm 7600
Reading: rpm 700
